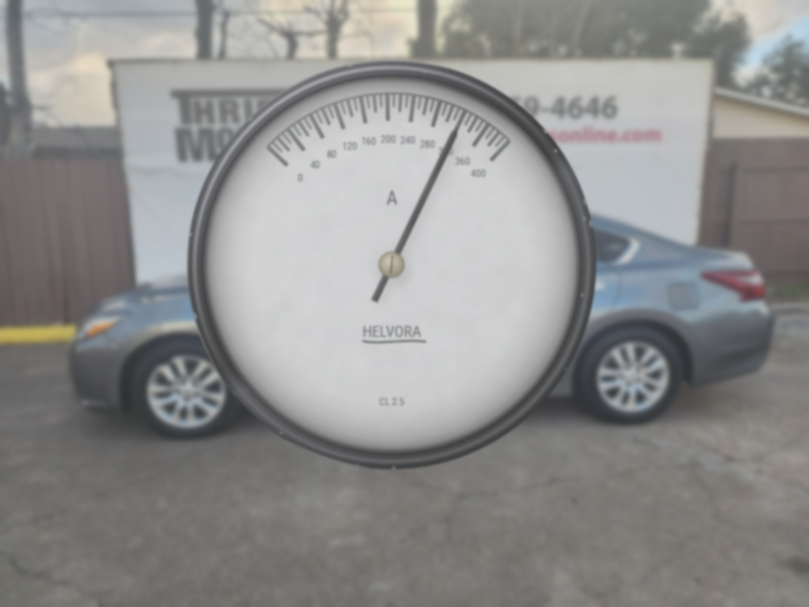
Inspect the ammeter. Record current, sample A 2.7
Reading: A 320
